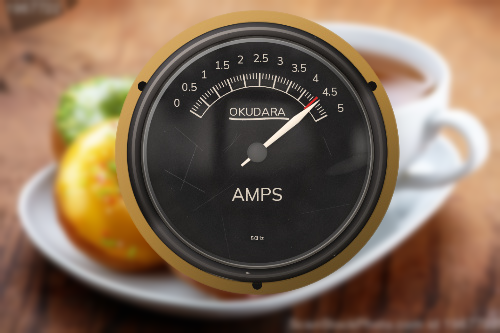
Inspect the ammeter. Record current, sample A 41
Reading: A 4.5
